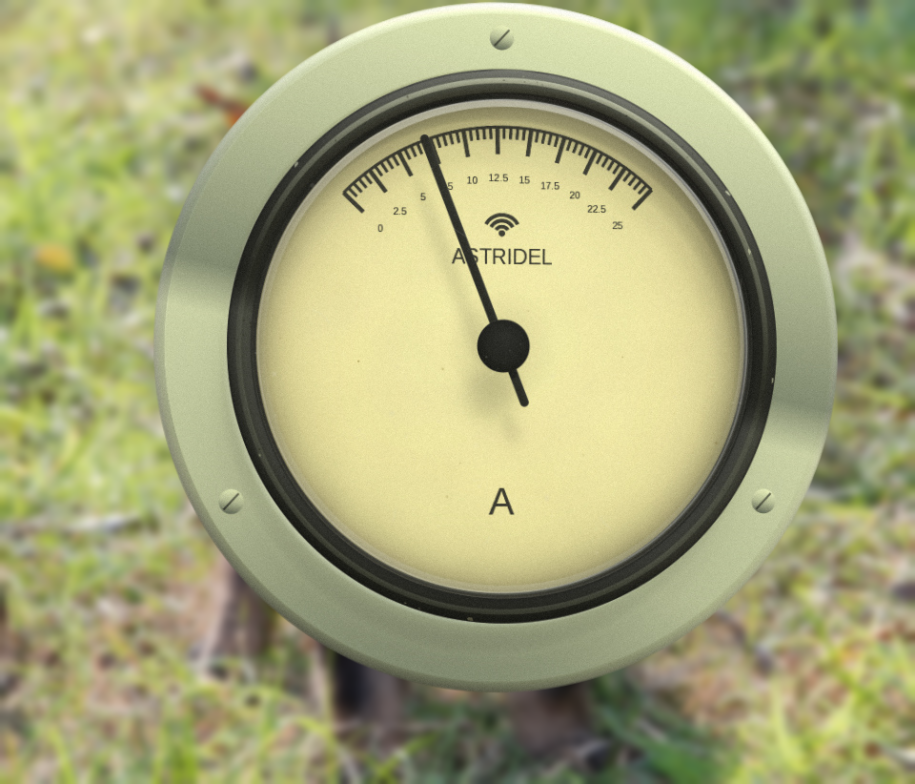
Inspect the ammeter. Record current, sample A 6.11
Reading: A 7
